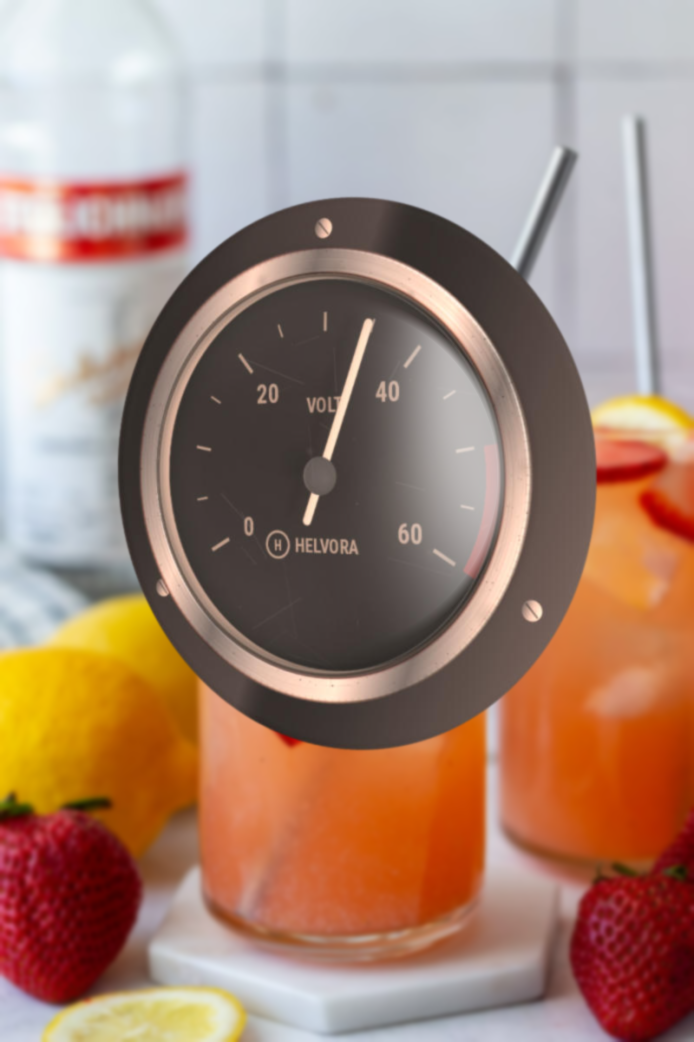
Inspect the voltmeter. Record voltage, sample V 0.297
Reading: V 35
